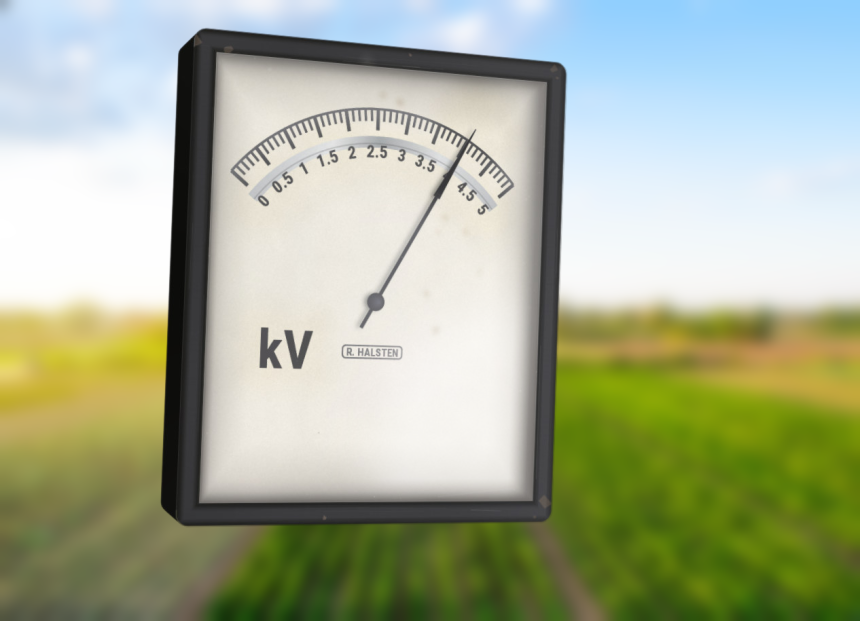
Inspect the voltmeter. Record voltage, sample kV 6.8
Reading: kV 4
